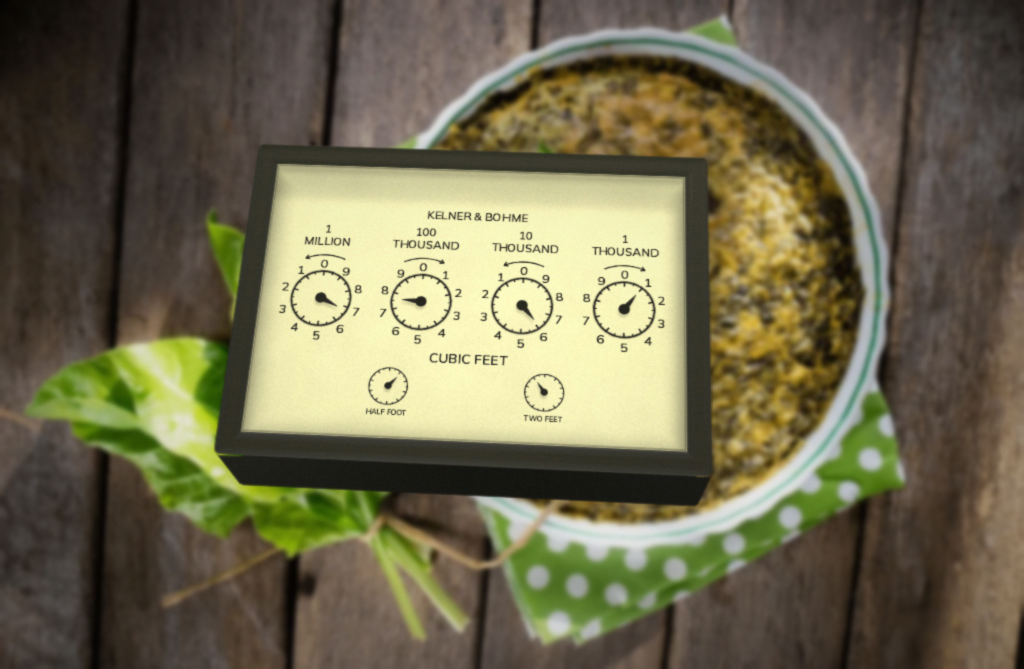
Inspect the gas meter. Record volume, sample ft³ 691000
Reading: ft³ 676100
